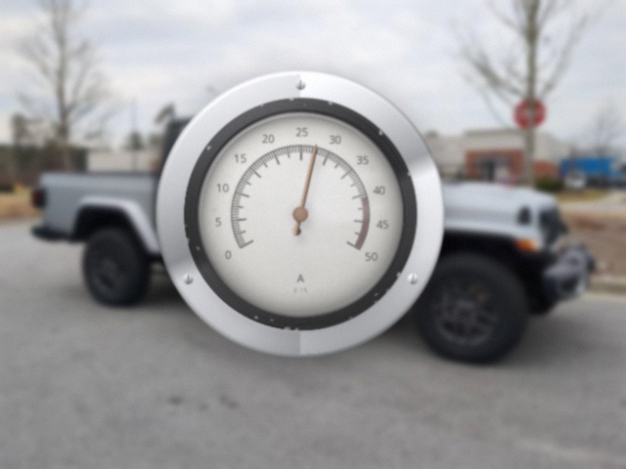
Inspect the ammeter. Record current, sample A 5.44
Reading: A 27.5
